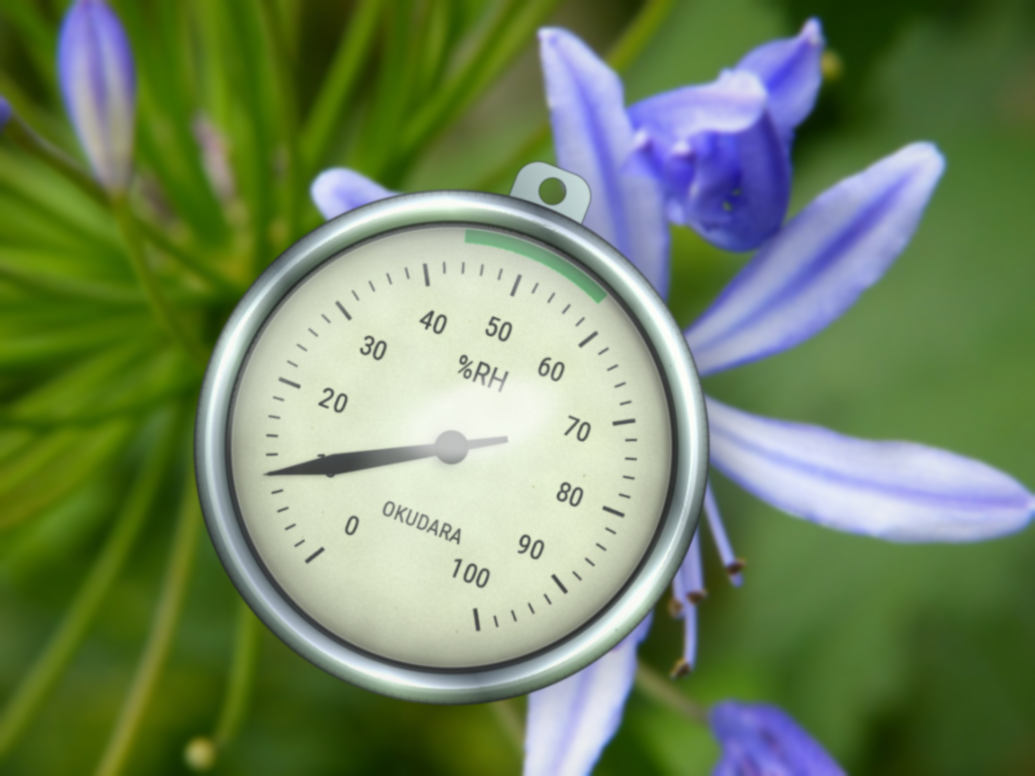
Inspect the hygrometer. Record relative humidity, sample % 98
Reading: % 10
